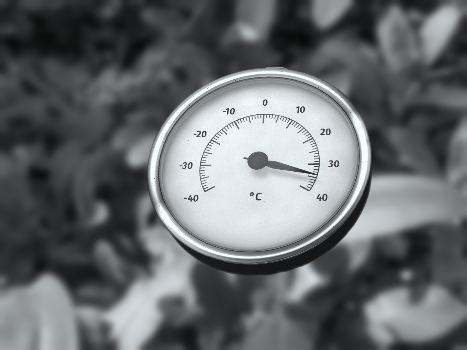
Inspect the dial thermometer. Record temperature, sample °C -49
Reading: °C 35
